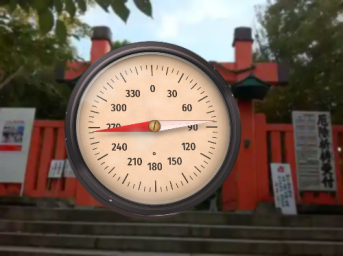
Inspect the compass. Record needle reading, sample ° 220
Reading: ° 265
